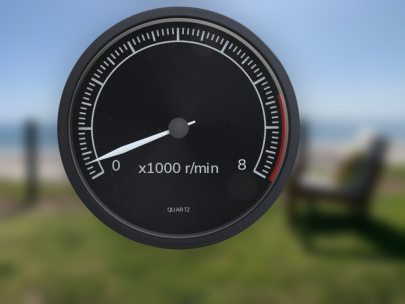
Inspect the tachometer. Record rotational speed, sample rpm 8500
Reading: rpm 300
